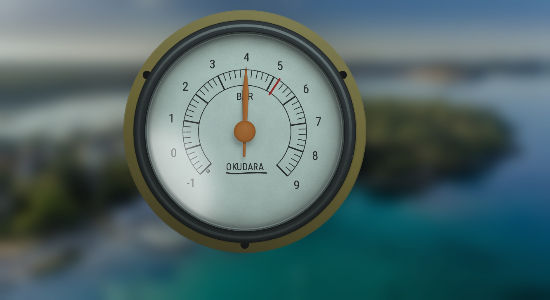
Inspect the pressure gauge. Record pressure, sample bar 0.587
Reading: bar 4
